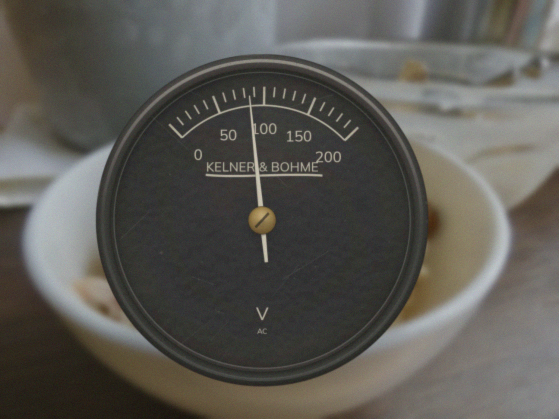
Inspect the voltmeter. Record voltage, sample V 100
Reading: V 85
